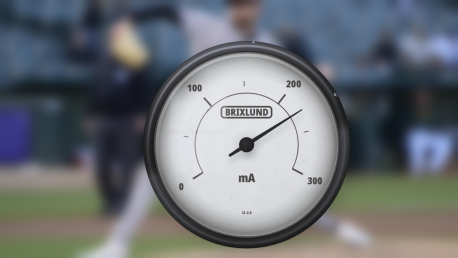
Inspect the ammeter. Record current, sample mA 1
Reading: mA 225
